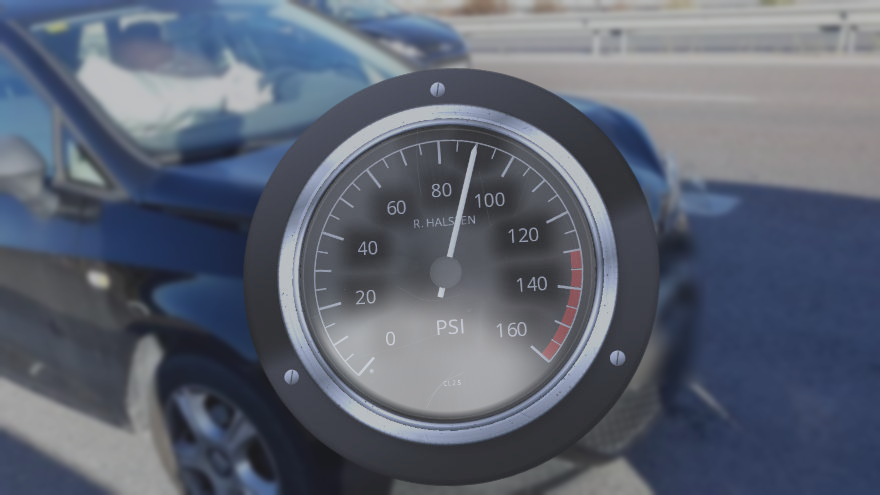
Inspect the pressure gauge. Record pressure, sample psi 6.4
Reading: psi 90
